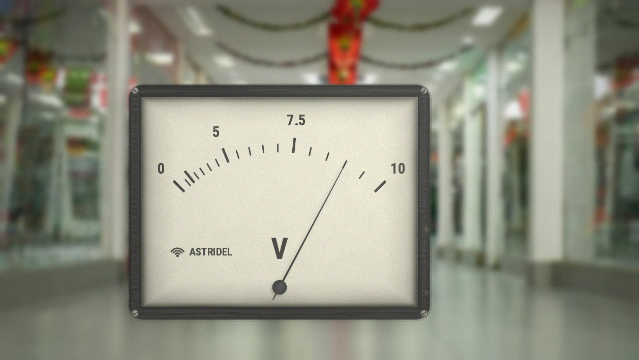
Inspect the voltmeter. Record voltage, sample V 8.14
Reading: V 9
